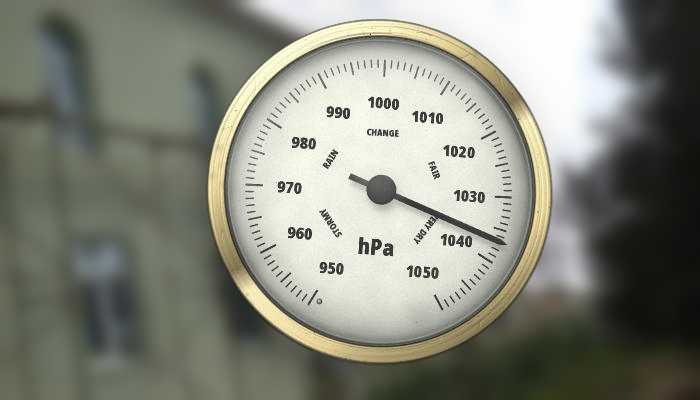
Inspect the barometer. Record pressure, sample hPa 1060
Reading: hPa 1037
